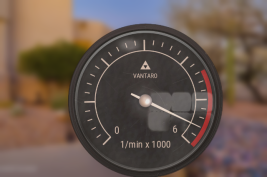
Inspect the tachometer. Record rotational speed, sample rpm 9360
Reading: rpm 5600
